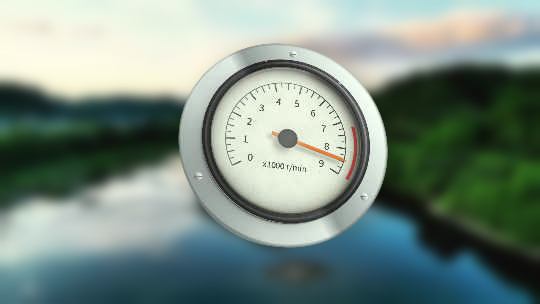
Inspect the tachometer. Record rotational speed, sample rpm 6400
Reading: rpm 8500
